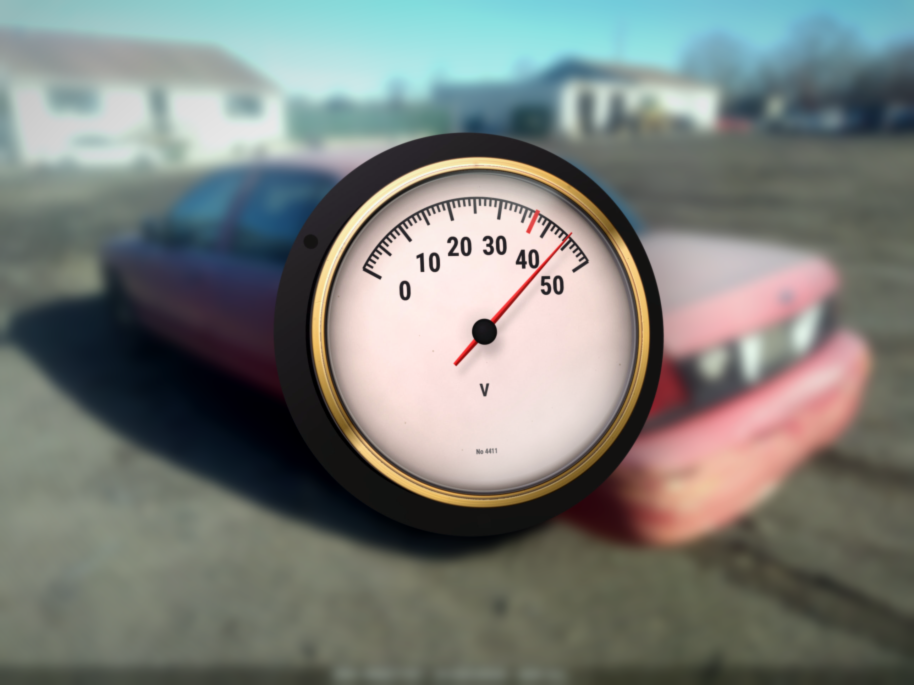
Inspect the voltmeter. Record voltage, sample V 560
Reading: V 44
